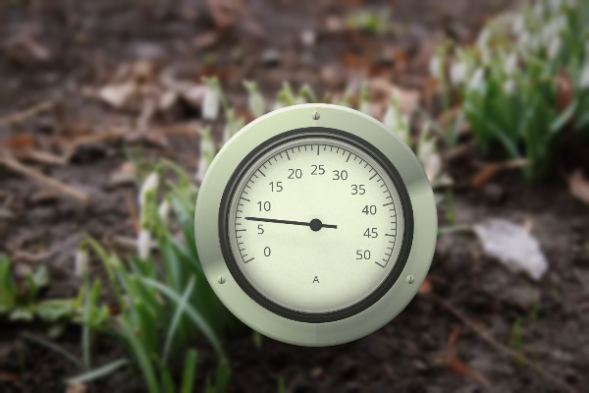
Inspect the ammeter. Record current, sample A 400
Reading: A 7
